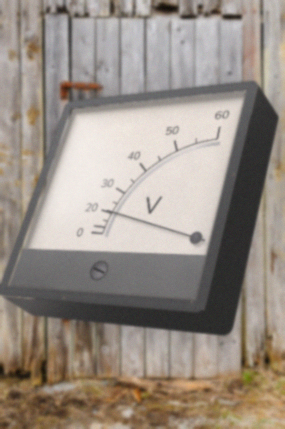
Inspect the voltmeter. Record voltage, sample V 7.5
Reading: V 20
